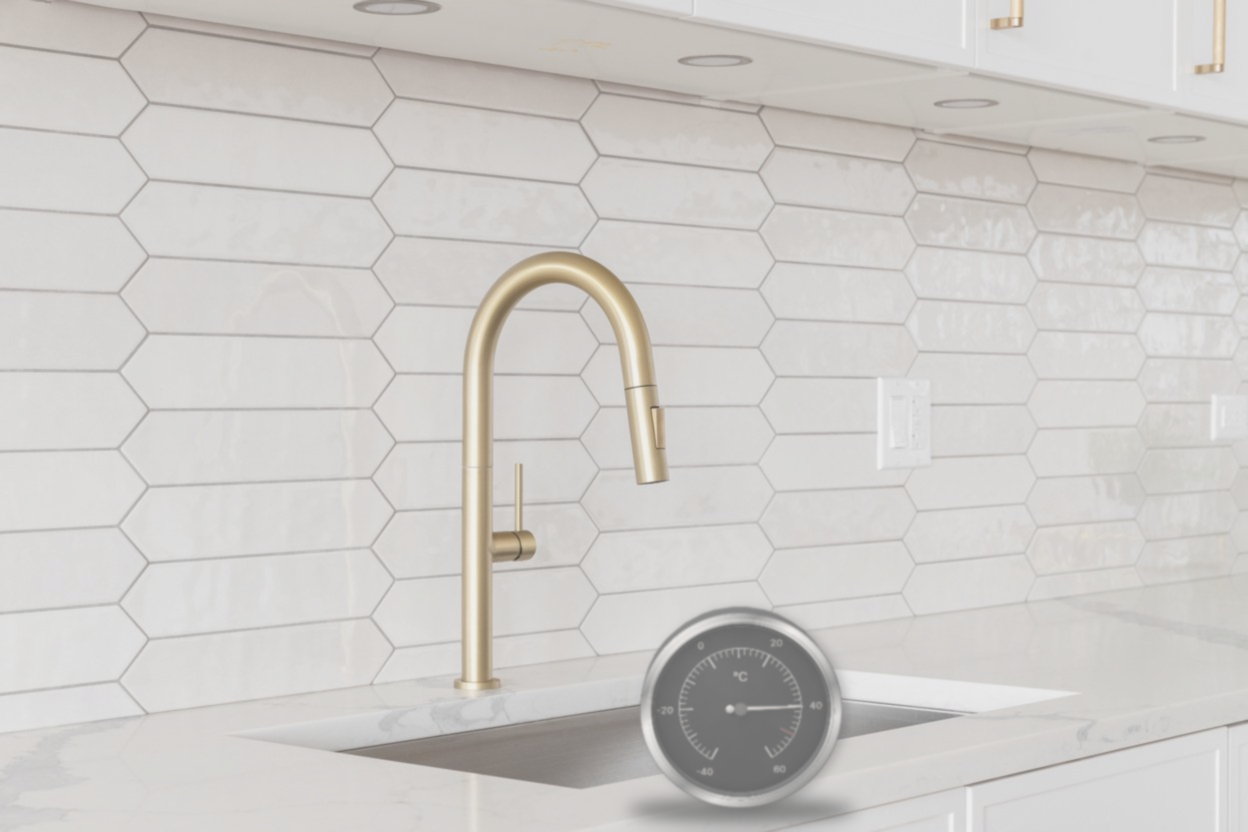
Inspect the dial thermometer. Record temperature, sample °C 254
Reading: °C 40
